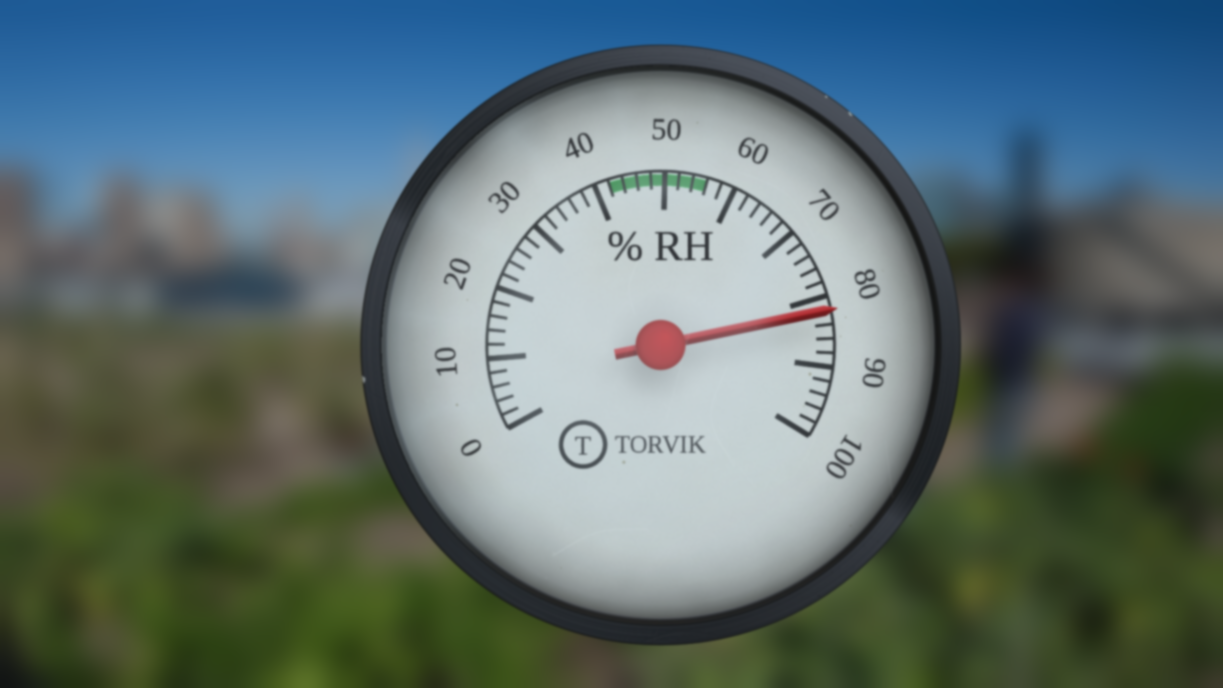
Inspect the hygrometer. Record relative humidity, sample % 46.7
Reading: % 82
